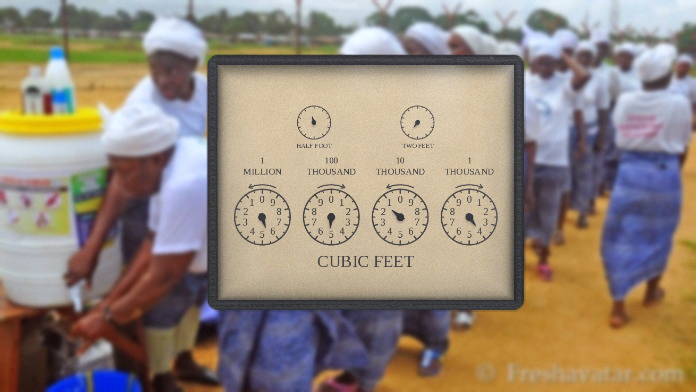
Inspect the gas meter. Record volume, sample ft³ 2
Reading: ft³ 551400
